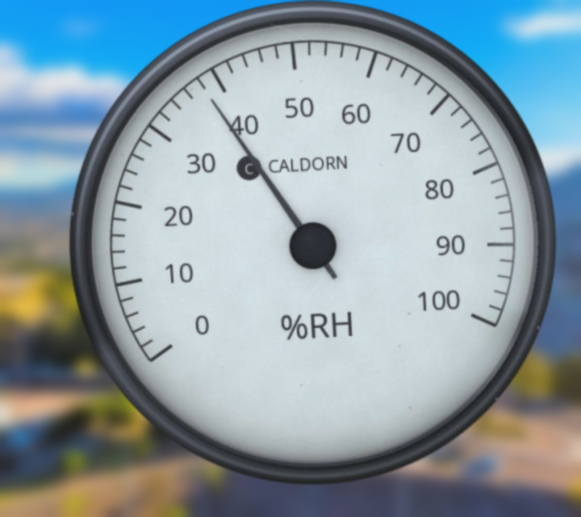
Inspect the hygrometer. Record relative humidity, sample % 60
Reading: % 38
